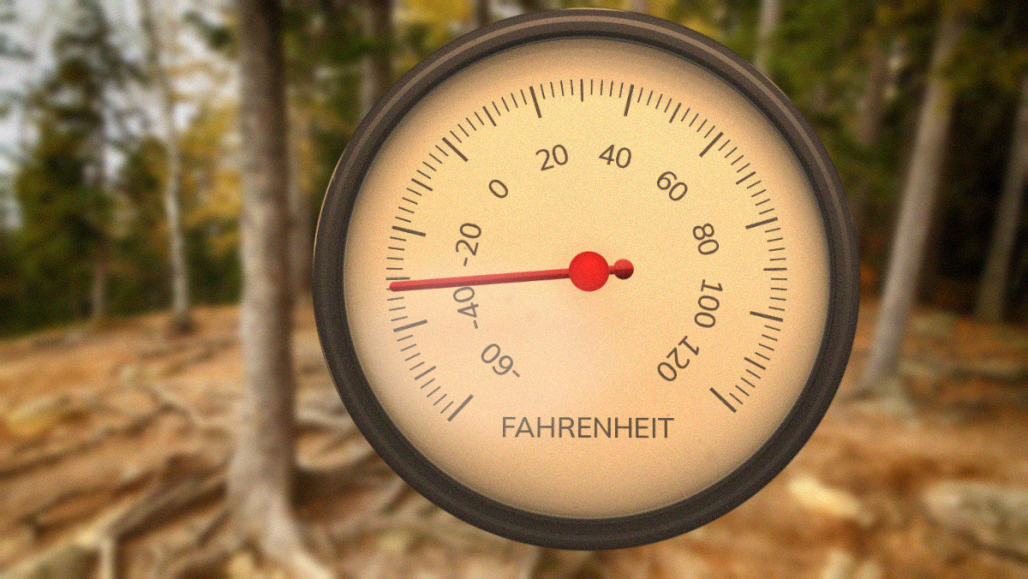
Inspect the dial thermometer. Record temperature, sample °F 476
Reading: °F -32
